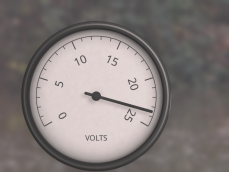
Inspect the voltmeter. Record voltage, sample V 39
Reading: V 23.5
